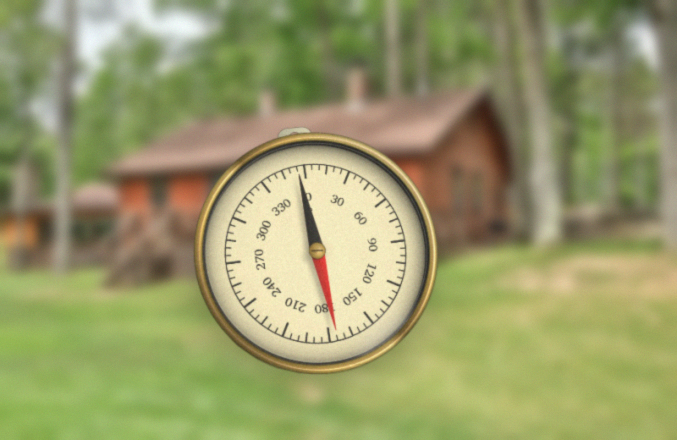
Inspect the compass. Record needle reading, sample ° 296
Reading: ° 175
